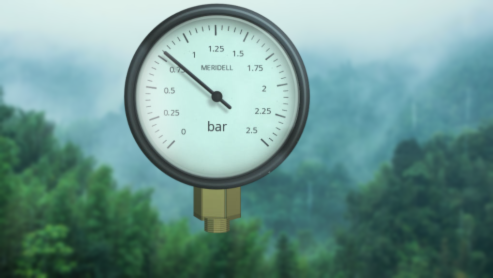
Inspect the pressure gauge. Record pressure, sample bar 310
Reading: bar 0.8
